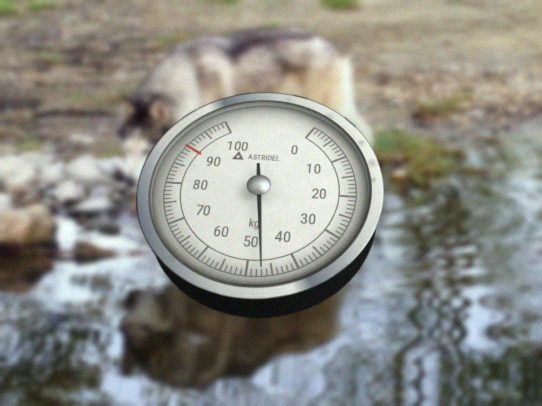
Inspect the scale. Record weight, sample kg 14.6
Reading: kg 47
